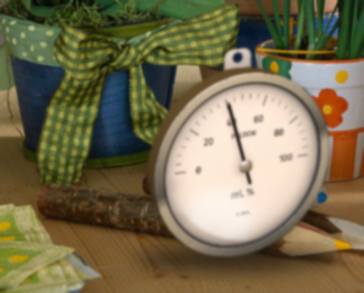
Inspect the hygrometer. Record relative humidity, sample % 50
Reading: % 40
